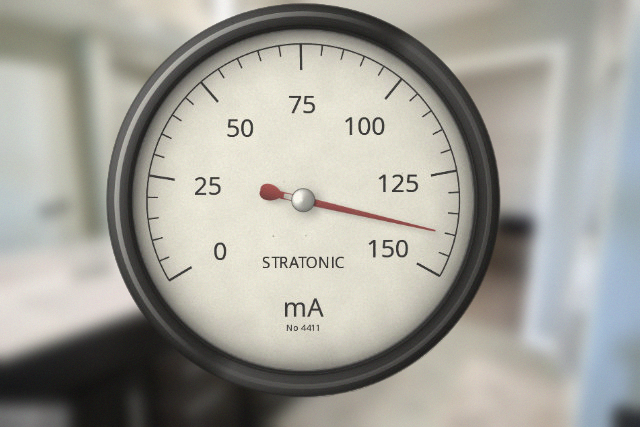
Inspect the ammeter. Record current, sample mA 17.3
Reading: mA 140
